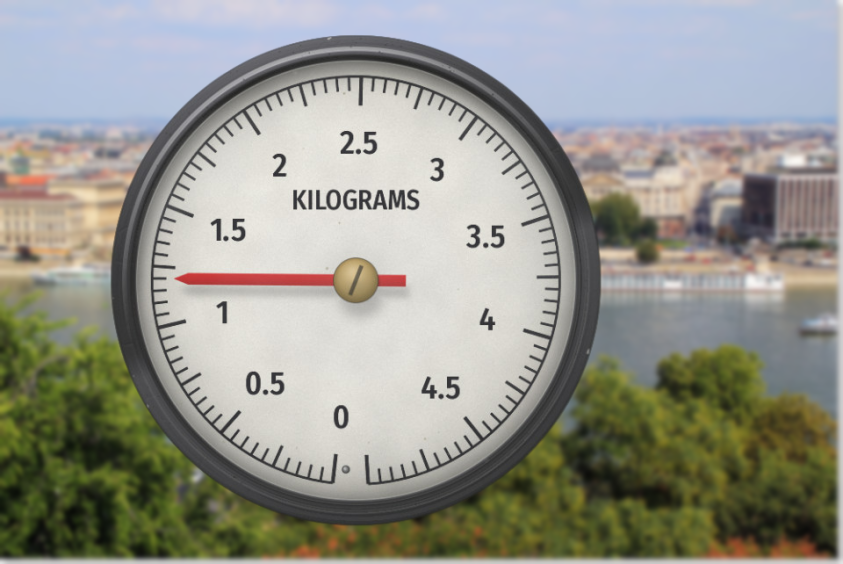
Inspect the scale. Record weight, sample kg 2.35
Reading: kg 1.2
